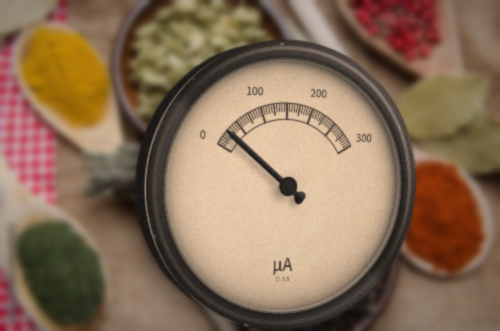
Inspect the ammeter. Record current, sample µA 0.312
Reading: µA 25
